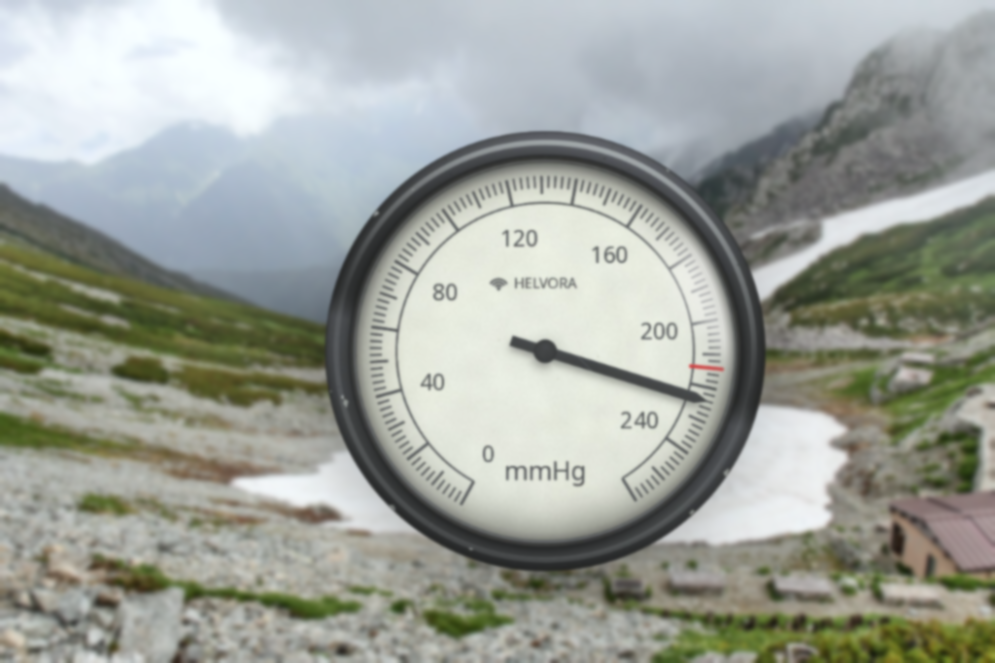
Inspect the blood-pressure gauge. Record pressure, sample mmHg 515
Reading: mmHg 224
